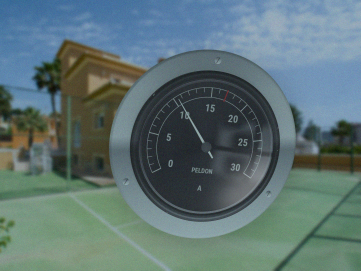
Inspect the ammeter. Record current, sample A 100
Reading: A 10.5
